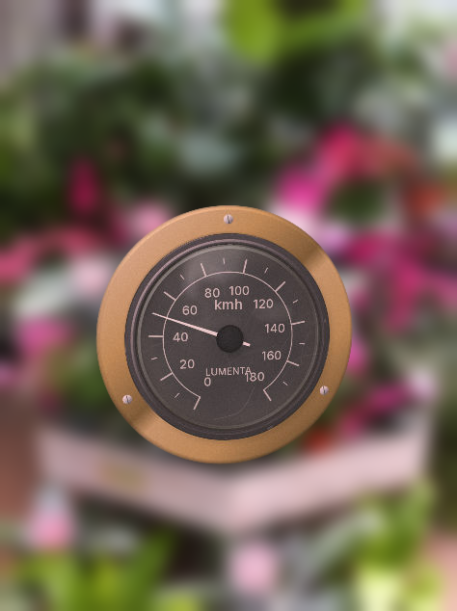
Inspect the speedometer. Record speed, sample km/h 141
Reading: km/h 50
